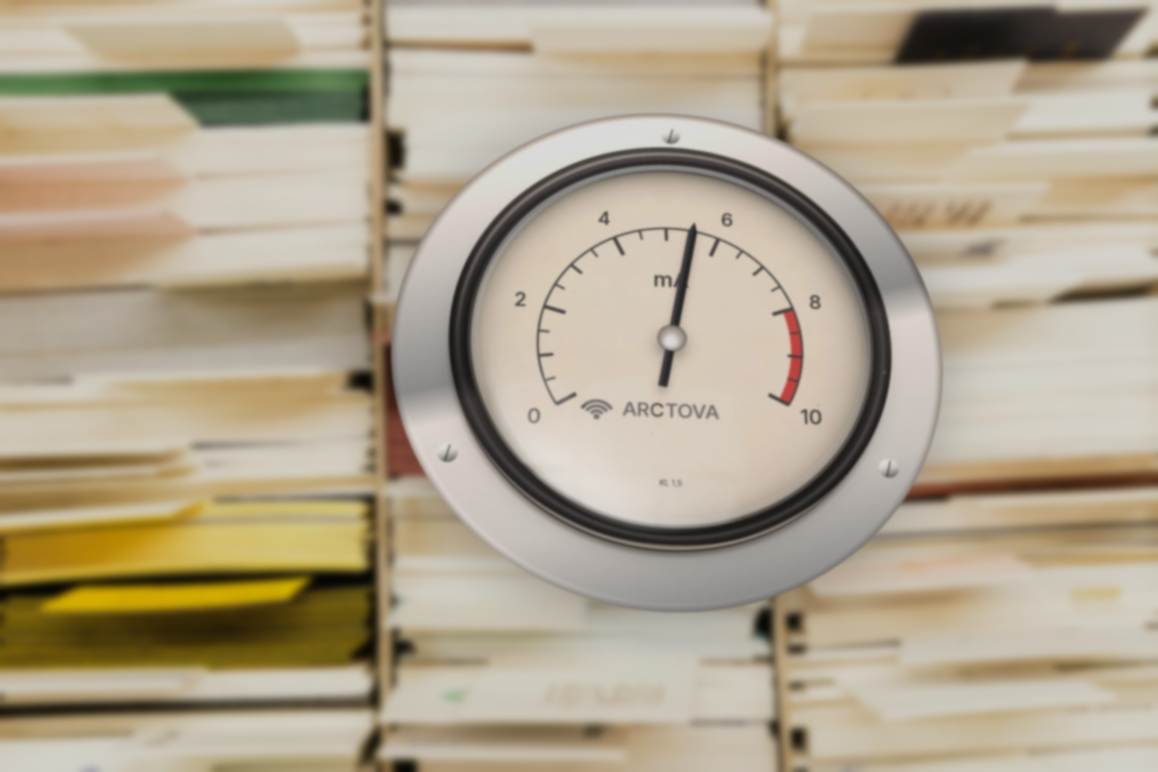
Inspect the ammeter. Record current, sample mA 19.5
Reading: mA 5.5
